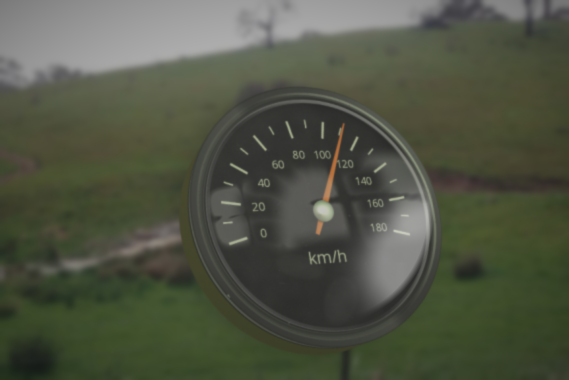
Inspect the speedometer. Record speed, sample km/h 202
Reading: km/h 110
